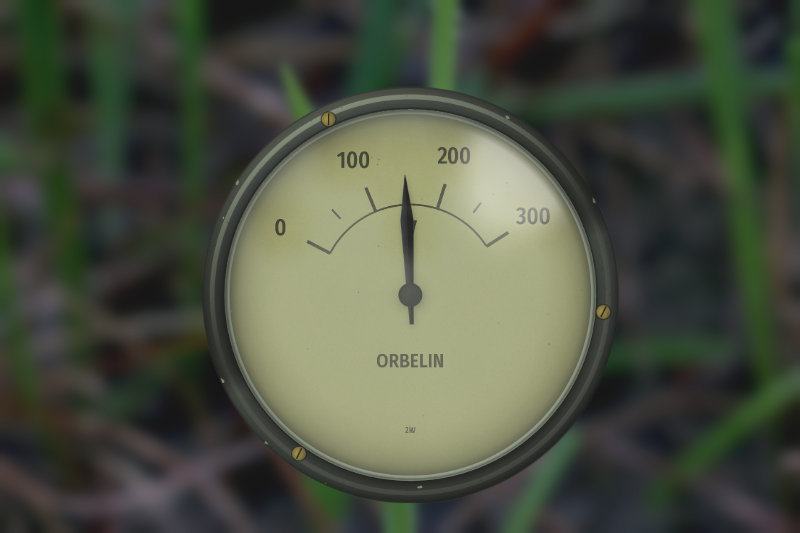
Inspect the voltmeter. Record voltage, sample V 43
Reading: V 150
